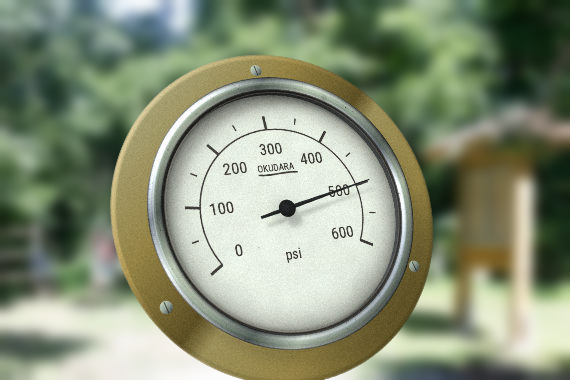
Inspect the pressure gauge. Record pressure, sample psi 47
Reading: psi 500
